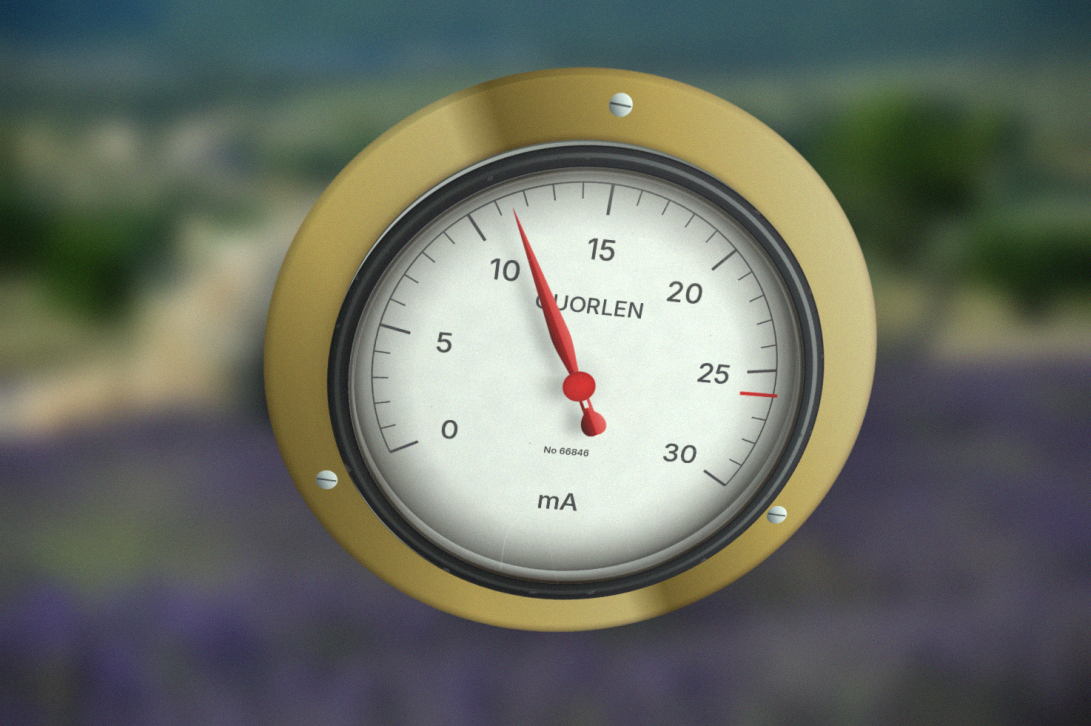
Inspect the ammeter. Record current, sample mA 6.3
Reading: mA 11.5
